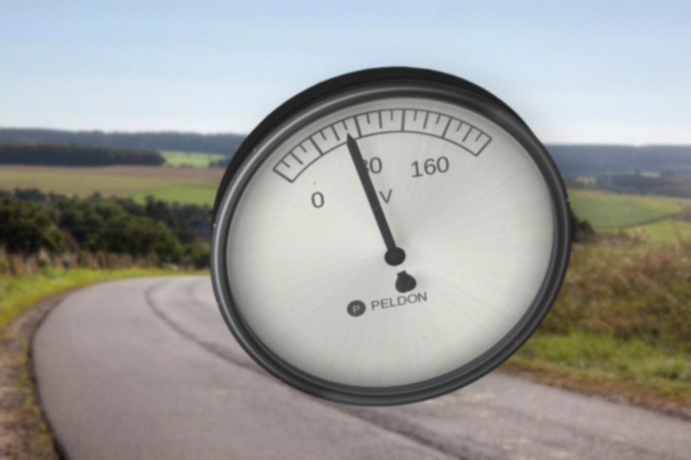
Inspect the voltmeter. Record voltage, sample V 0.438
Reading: V 70
